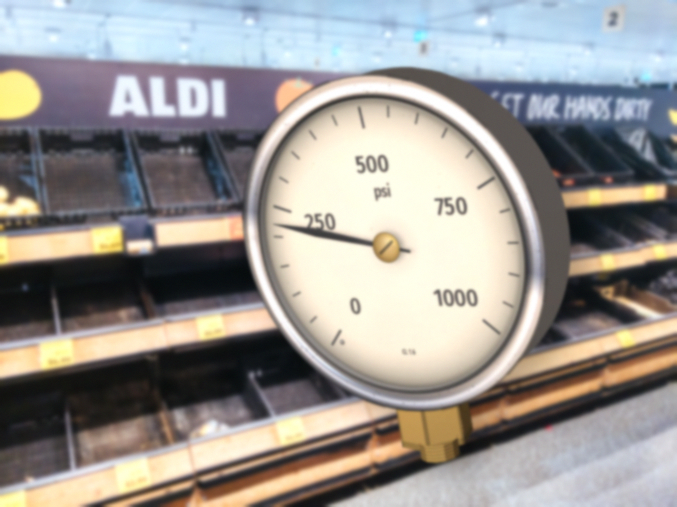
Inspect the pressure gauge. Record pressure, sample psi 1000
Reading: psi 225
